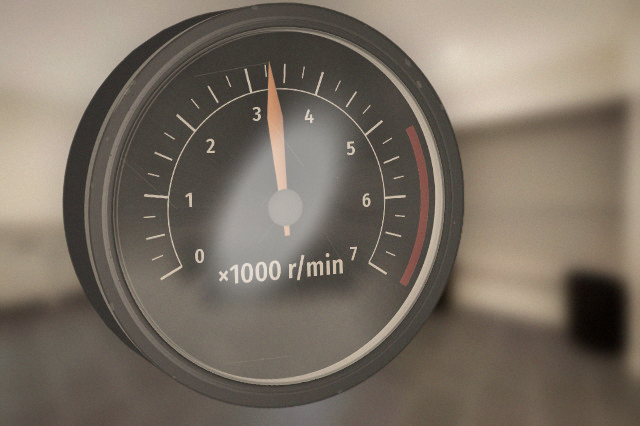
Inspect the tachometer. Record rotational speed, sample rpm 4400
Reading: rpm 3250
